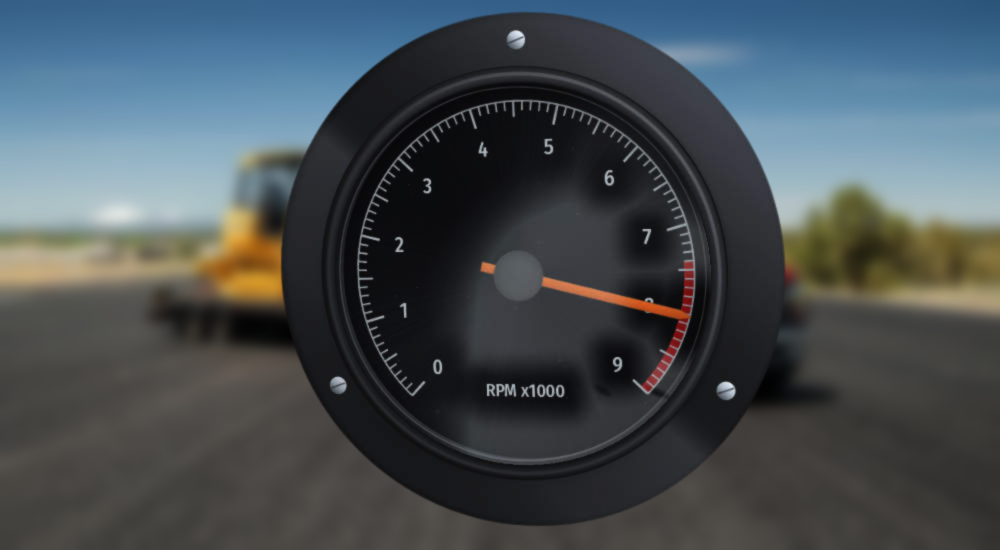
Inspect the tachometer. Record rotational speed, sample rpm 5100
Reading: rpm 8000
